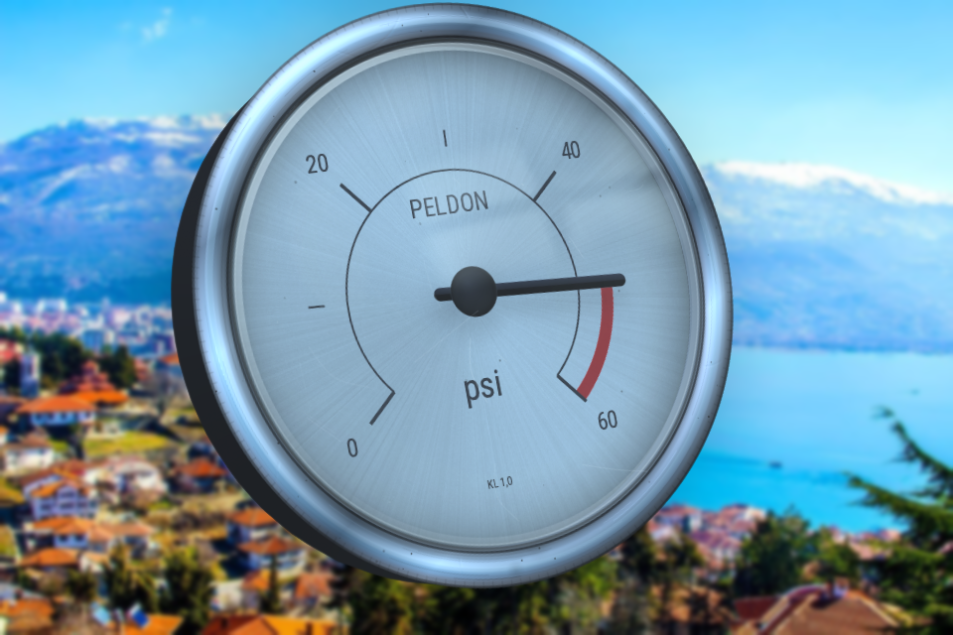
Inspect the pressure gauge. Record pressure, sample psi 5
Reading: psi 50
